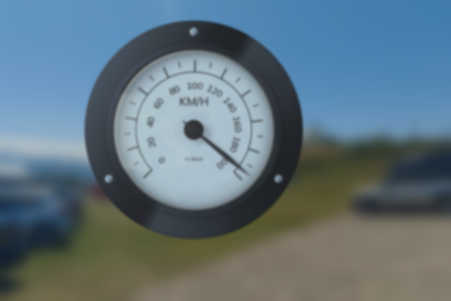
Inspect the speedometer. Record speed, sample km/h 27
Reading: km/h 195
